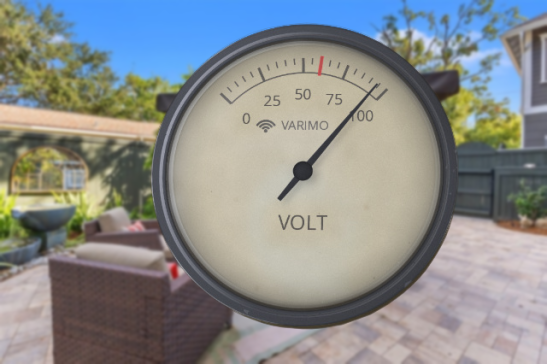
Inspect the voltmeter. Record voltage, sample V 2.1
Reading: V 95
